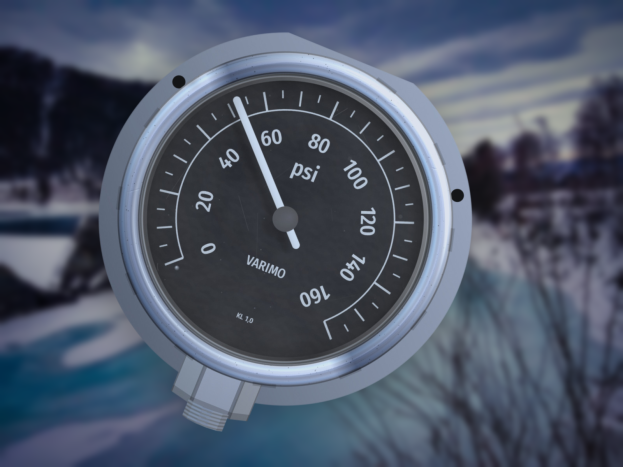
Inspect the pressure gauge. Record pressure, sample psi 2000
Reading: psi 52.5
